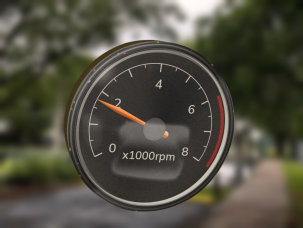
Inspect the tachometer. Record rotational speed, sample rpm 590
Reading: rpm 1750
